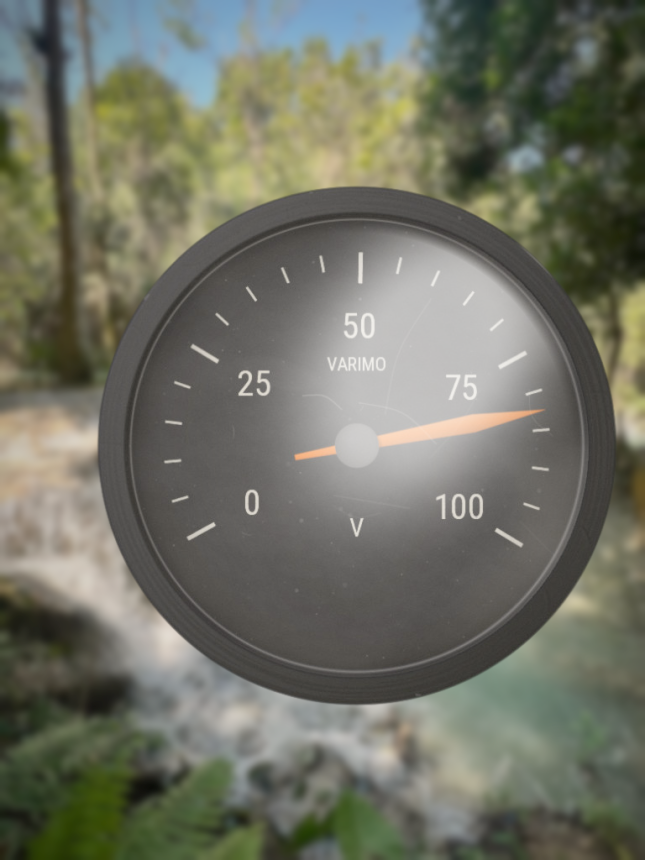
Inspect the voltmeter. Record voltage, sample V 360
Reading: V 82.5
